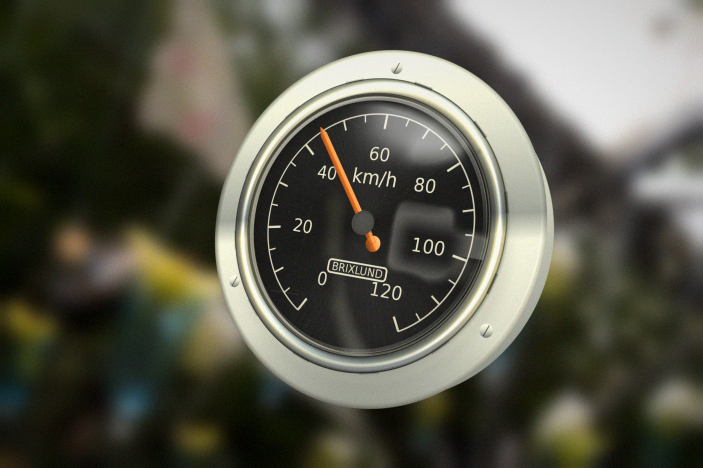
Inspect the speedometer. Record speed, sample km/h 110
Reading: km/h 45
